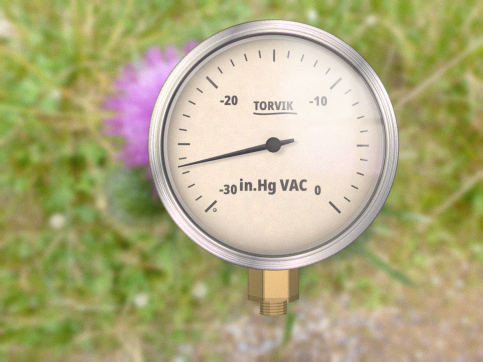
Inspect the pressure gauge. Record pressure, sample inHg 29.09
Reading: inHg -26.5
